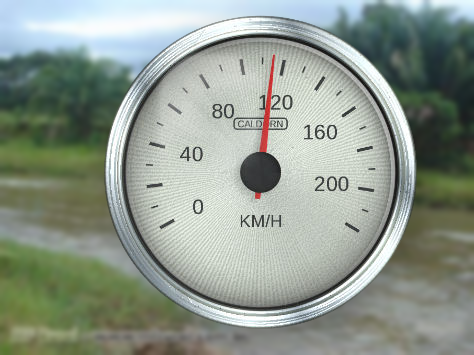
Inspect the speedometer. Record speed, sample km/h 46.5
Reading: km/h 115
